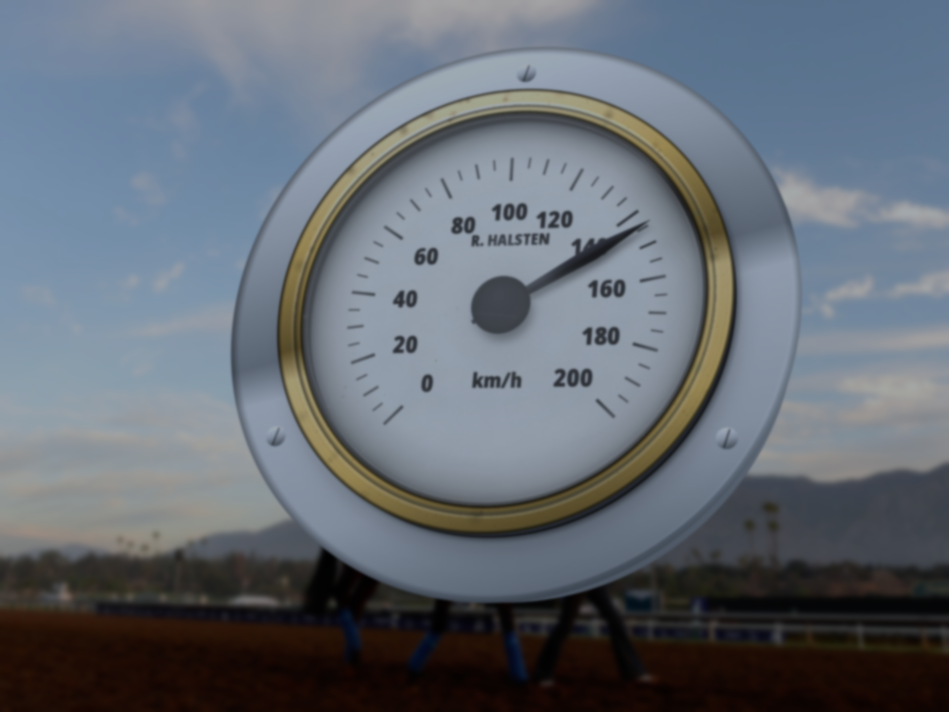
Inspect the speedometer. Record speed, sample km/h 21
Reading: km/h 145
